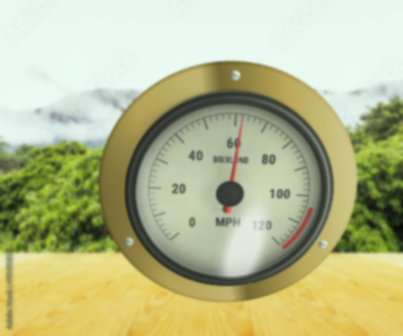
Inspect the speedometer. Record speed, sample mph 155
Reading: mph 62
